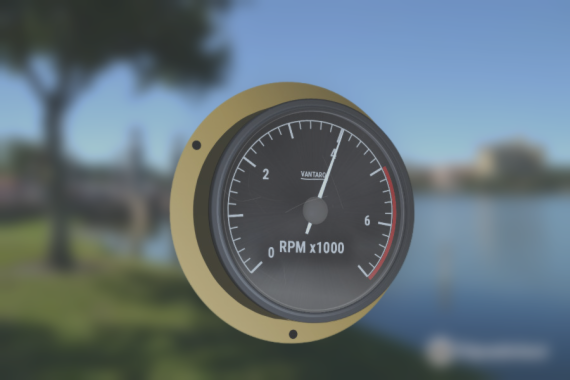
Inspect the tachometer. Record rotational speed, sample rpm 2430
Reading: rpm 4000
